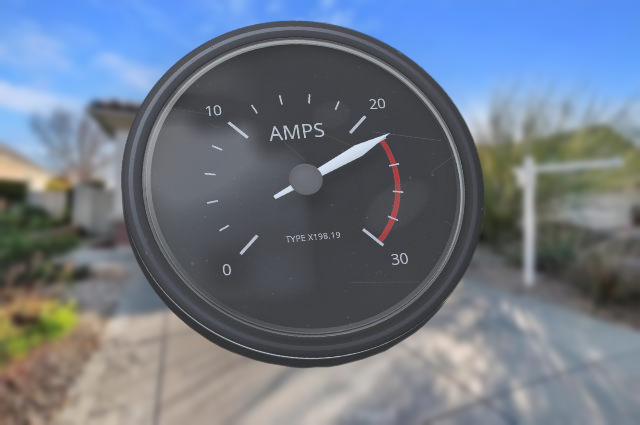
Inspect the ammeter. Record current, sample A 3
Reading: A 22
